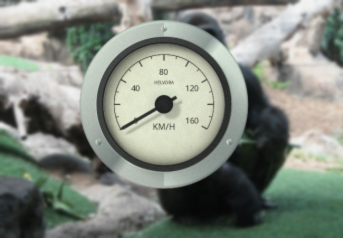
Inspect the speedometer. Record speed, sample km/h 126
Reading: km/h 0
